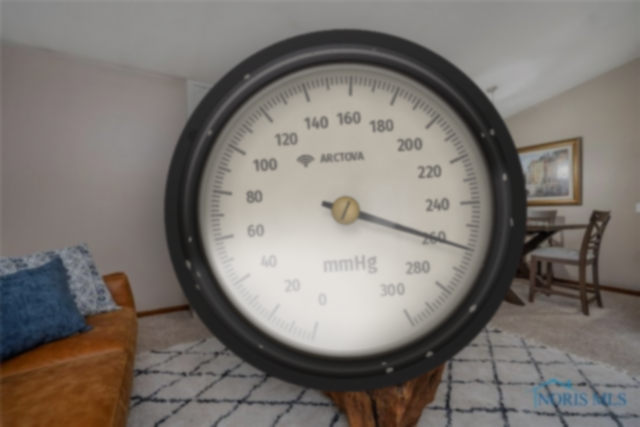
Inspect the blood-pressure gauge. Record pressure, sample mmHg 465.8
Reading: mmHg 260
